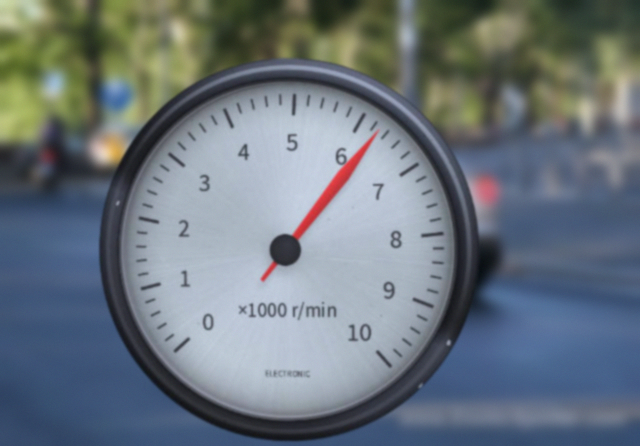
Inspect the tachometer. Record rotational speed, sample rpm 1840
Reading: rpm 6300
